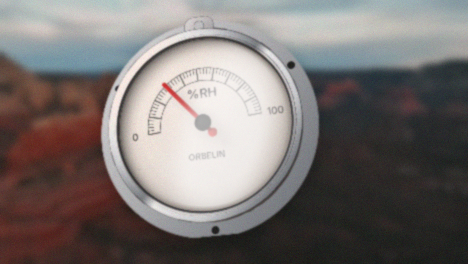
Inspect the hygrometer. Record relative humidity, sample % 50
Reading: % 30
